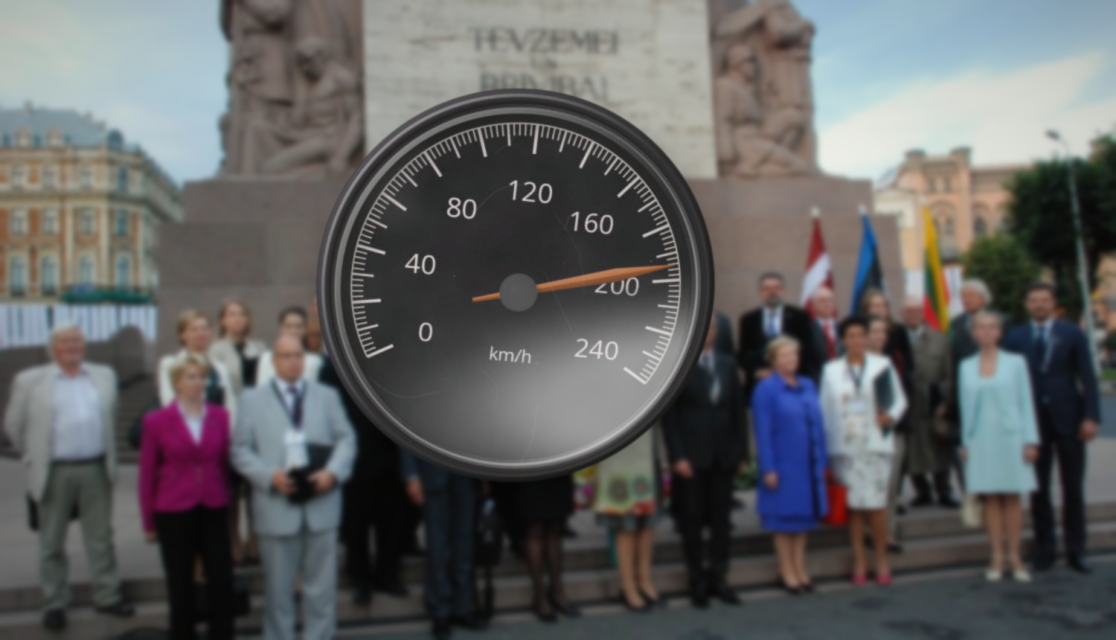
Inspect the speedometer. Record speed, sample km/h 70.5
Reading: km/h 194
